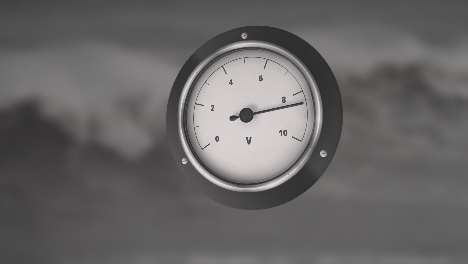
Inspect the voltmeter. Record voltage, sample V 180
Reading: V 8.5
